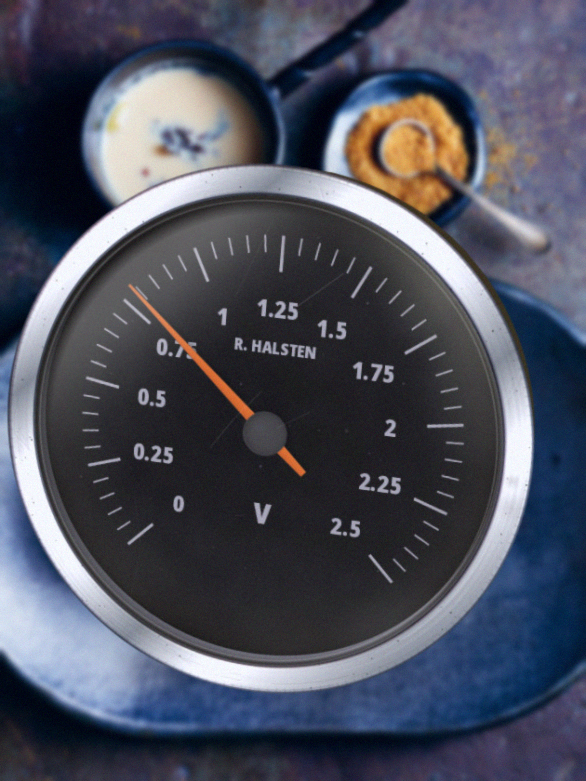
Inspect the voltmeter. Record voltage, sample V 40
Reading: V 0.8
